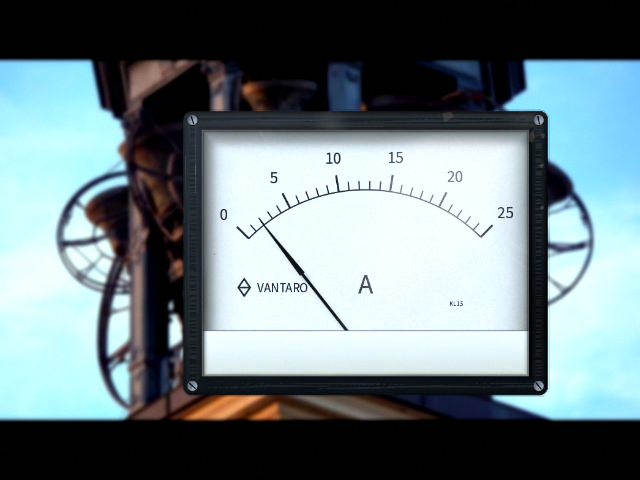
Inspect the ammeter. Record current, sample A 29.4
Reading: A 2
